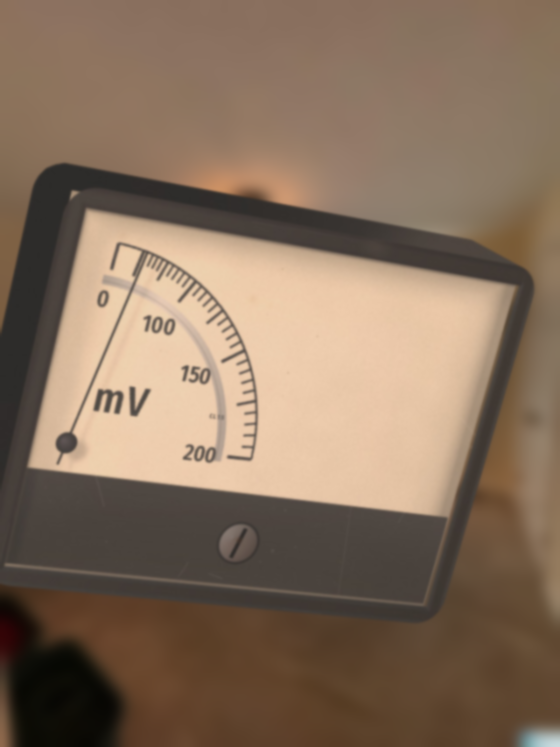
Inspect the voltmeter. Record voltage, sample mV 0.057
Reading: mV 50
